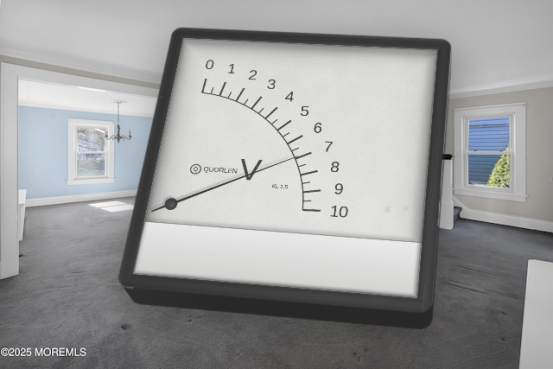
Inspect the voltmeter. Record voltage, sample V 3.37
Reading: V 7
